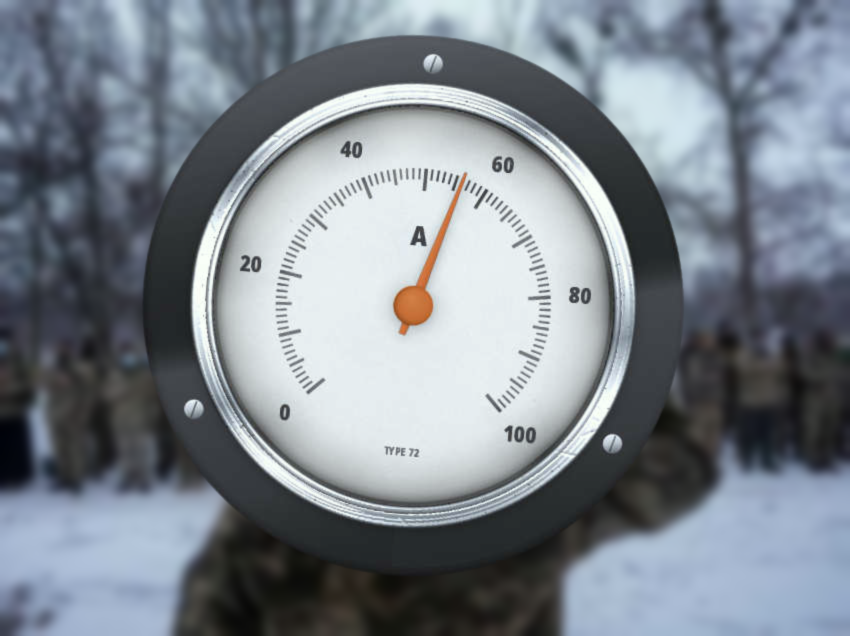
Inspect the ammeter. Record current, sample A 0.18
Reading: A 56
